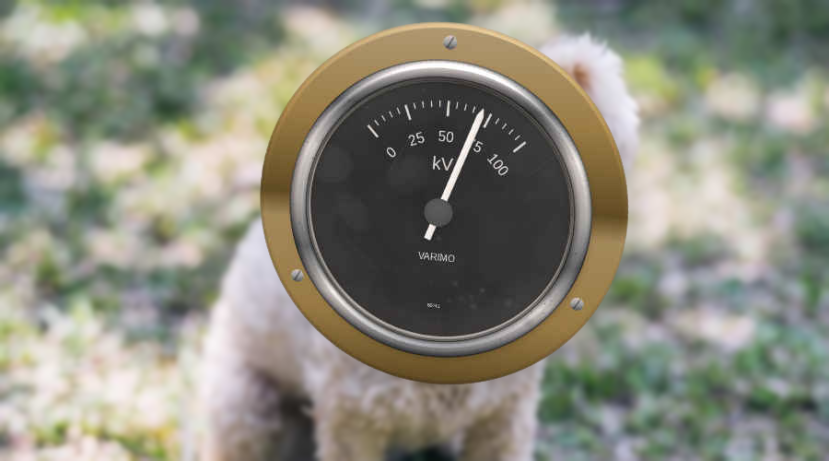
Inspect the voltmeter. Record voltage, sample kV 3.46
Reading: kV 70
